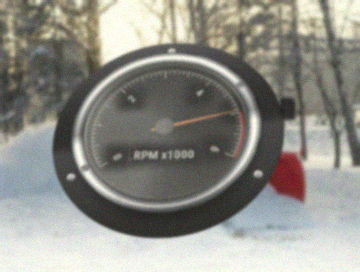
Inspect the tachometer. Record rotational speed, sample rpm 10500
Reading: rpm 5000
